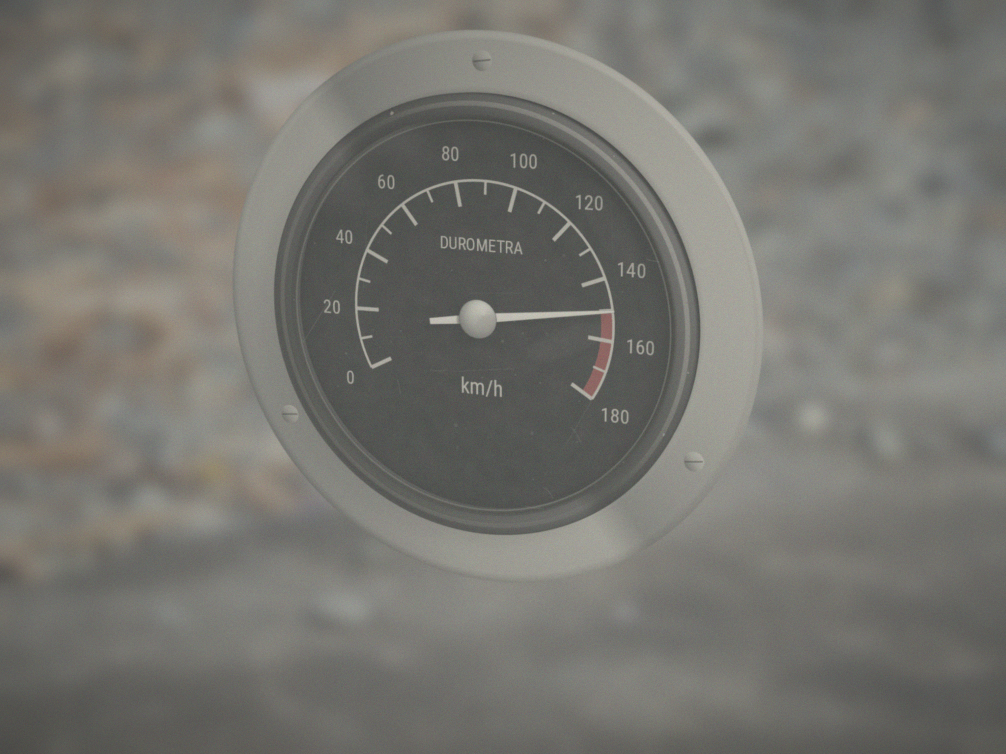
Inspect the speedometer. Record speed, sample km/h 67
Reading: km/h 150
